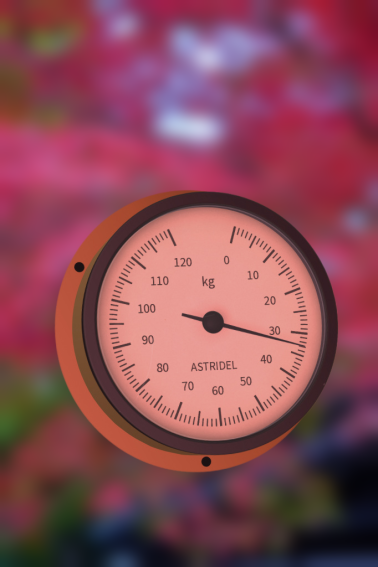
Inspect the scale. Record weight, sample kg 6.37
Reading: kg 33
